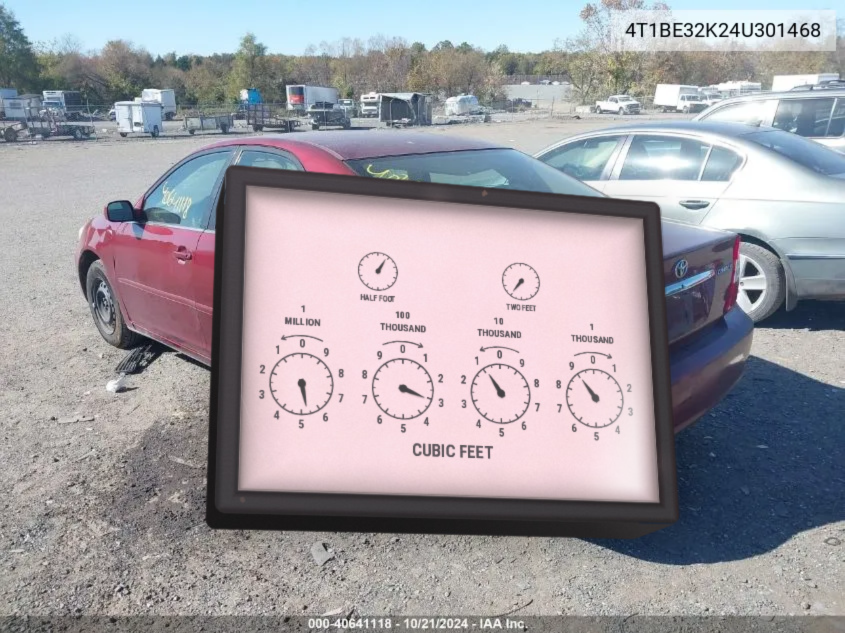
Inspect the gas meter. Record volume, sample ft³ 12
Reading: ft³ 530900
